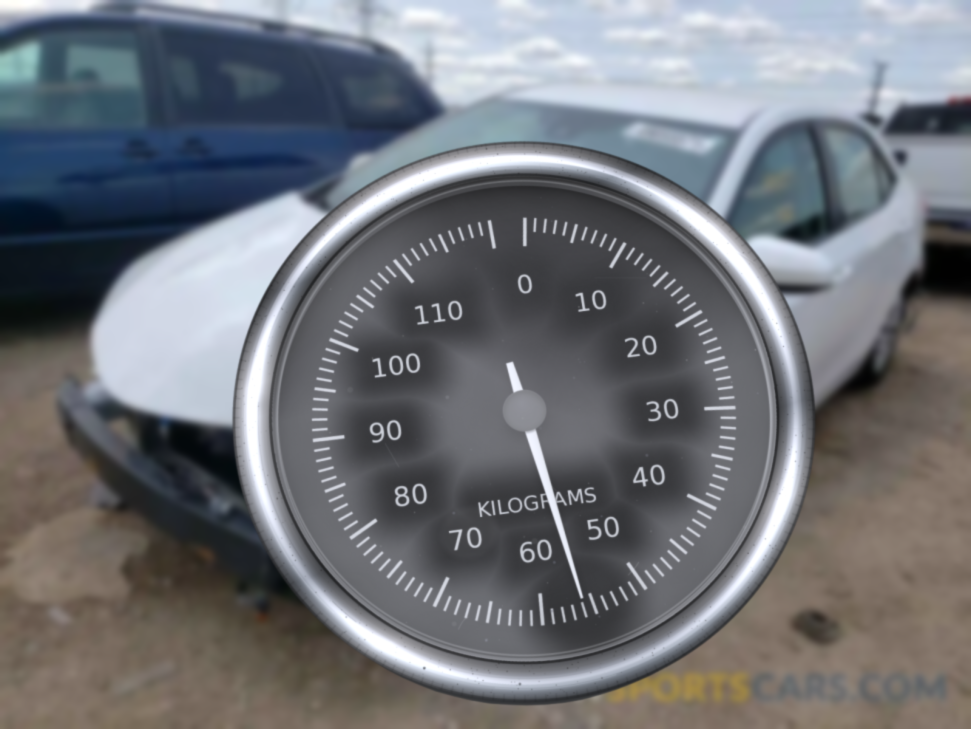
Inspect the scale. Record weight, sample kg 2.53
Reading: kg 56
